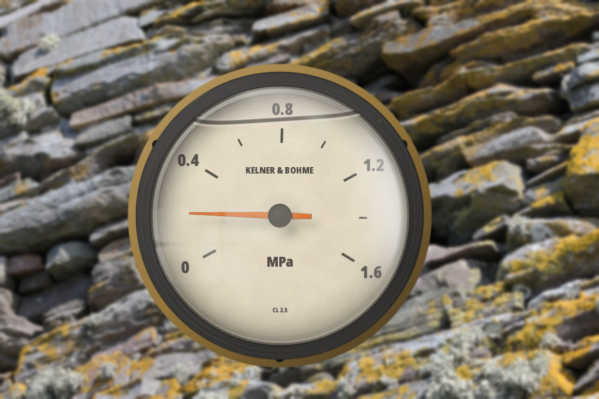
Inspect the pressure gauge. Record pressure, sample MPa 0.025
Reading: MPa 0.2
